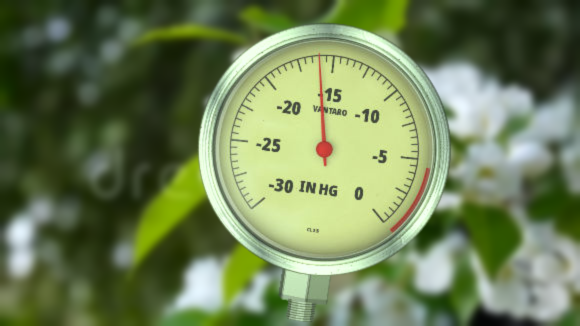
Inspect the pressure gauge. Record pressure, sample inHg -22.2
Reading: inHg -16
